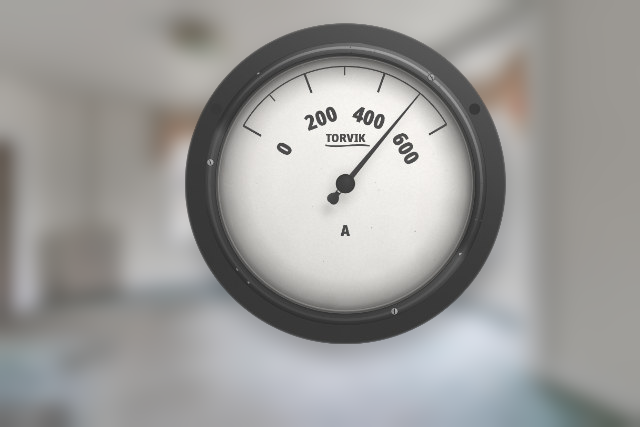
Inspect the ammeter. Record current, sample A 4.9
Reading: A 500
